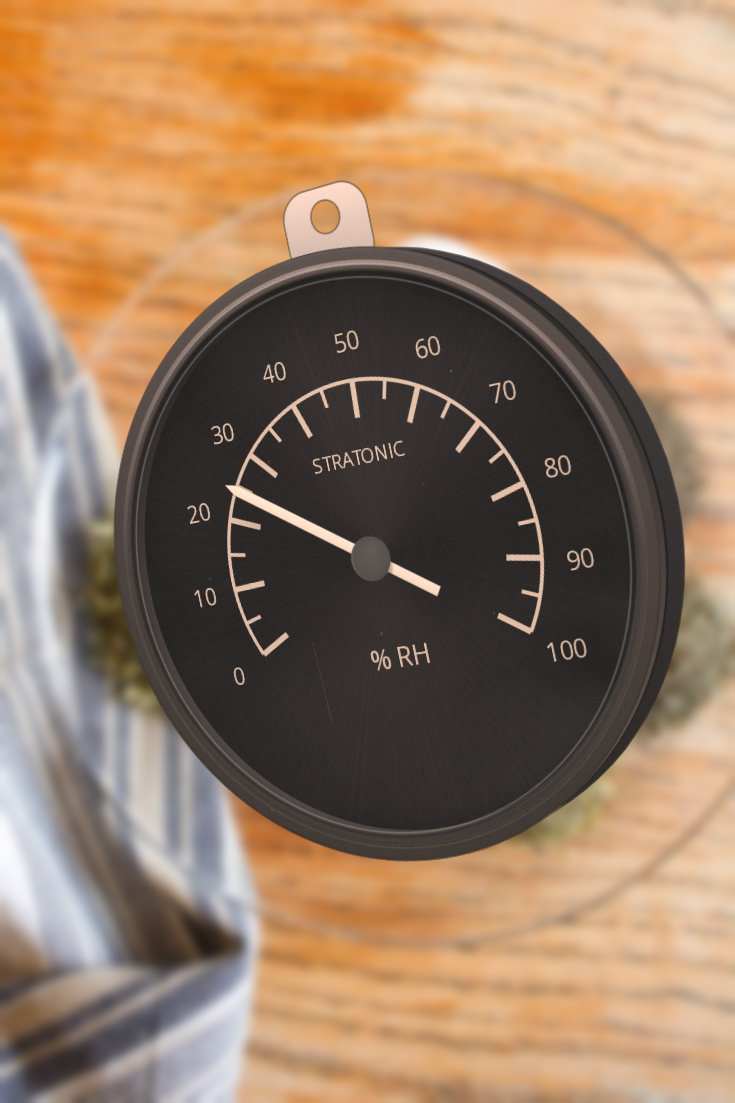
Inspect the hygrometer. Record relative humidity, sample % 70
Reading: % 25
